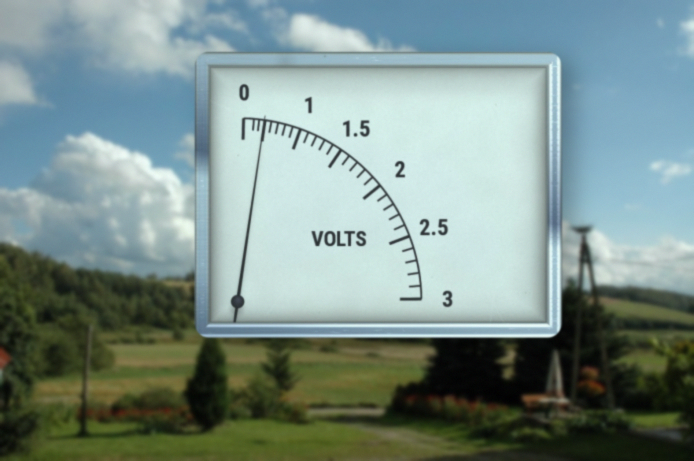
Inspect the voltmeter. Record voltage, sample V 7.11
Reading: V 0.5
